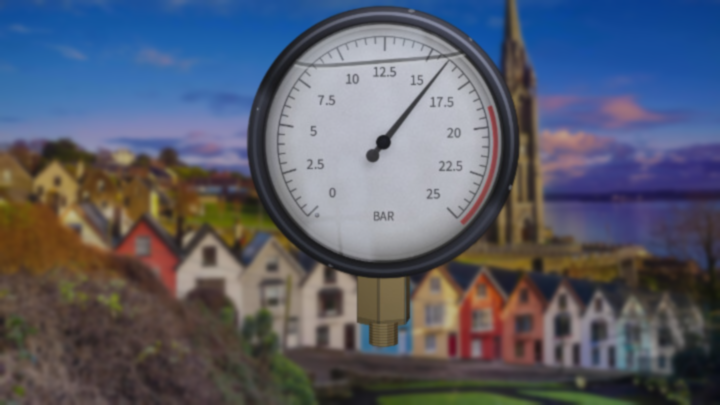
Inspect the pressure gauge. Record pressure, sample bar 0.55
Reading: bar 16
